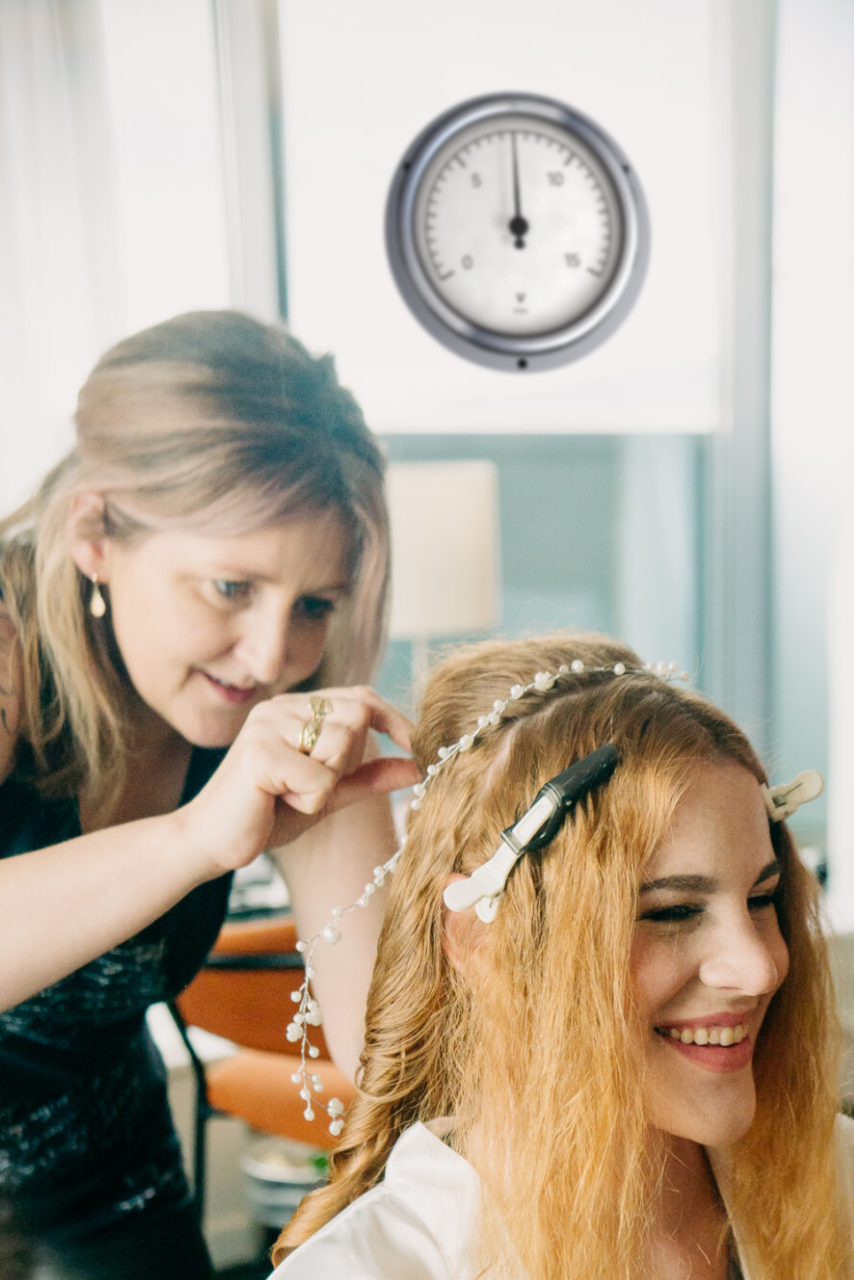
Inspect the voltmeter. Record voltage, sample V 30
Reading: V 7.5
